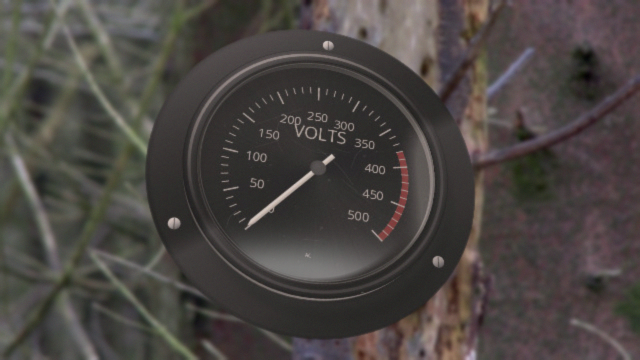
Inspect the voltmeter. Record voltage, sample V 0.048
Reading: V 0
